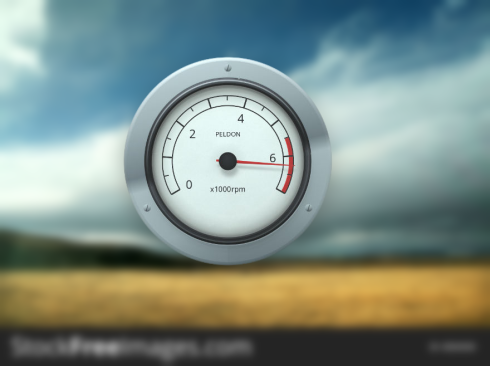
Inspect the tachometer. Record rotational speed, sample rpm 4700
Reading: rpm 6250
